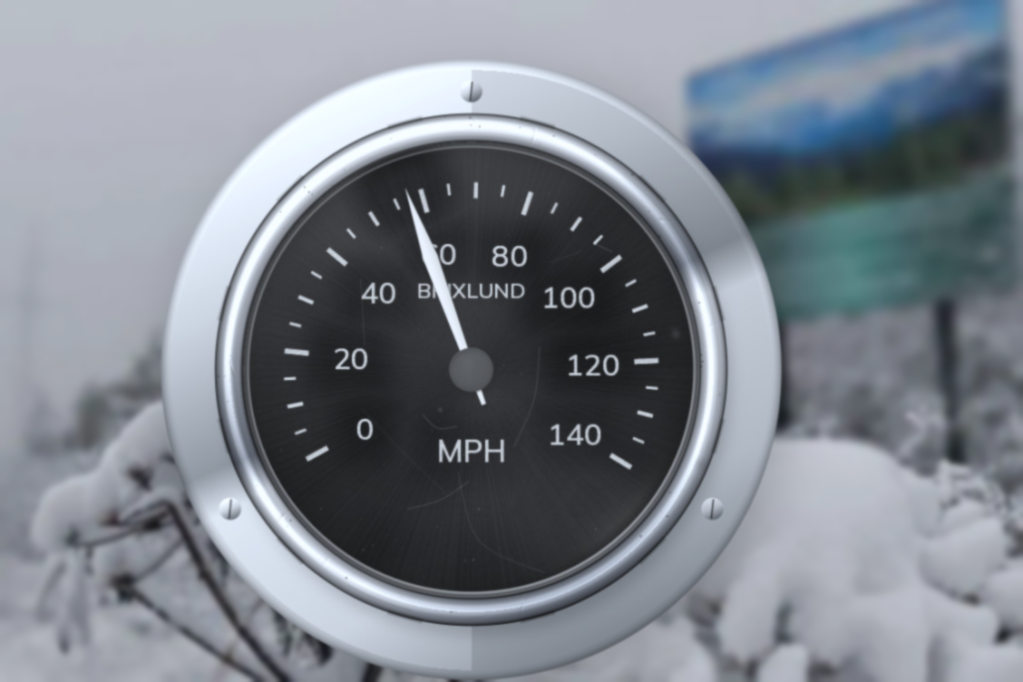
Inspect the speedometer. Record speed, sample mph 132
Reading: mph 57.5
